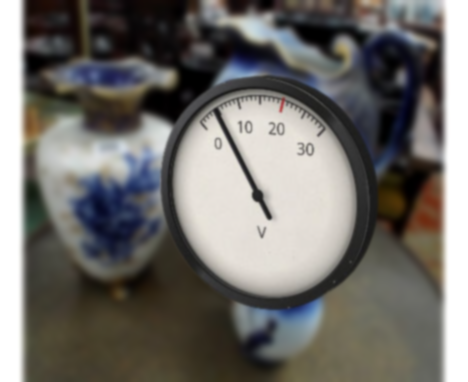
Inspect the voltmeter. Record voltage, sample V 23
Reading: V 5
